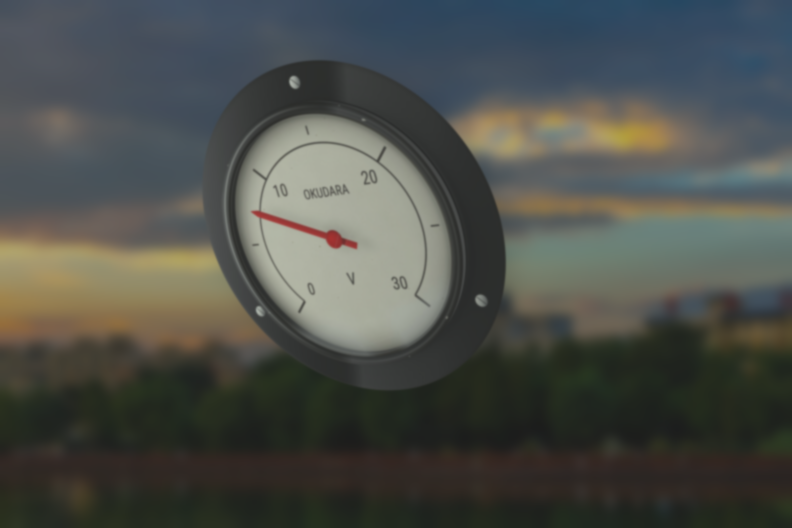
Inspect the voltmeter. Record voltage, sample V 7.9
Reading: V 7.5
